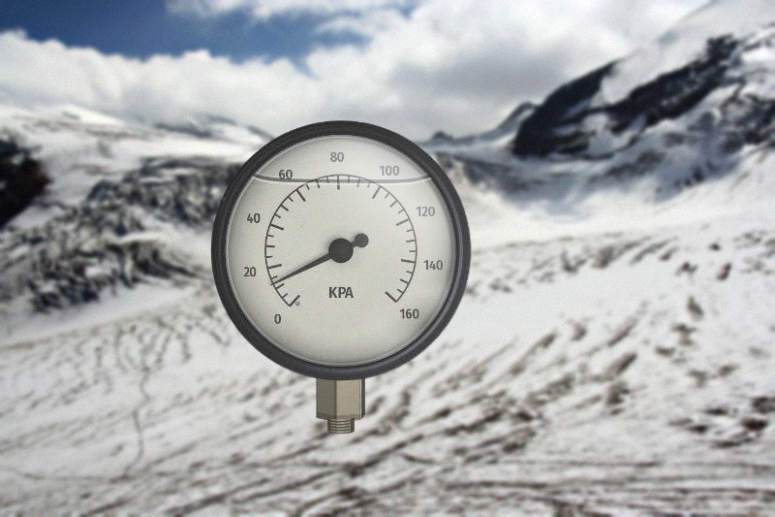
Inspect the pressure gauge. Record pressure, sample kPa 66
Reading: kPa 12.5
